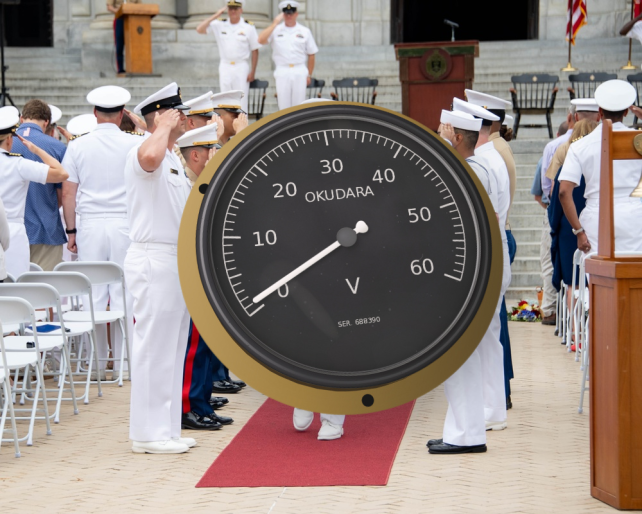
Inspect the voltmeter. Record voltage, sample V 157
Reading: V 1
